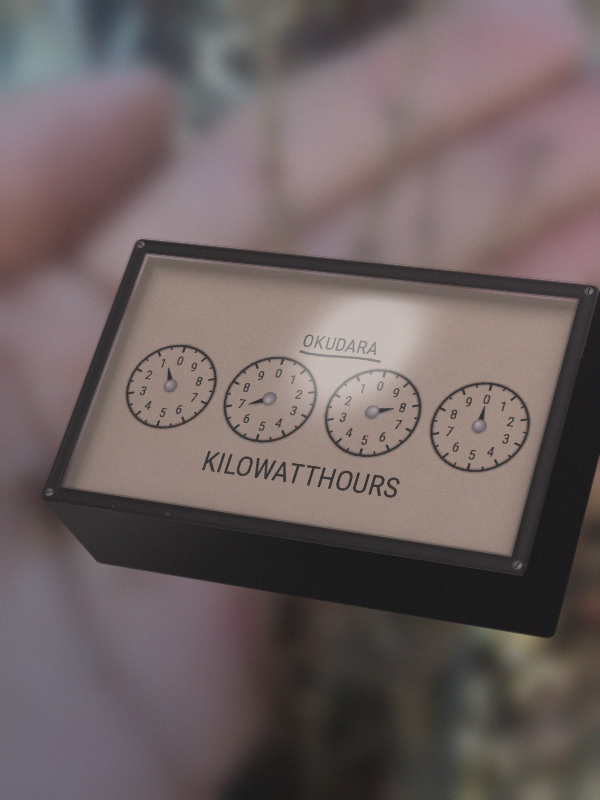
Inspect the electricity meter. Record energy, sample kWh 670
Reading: kWh 680
